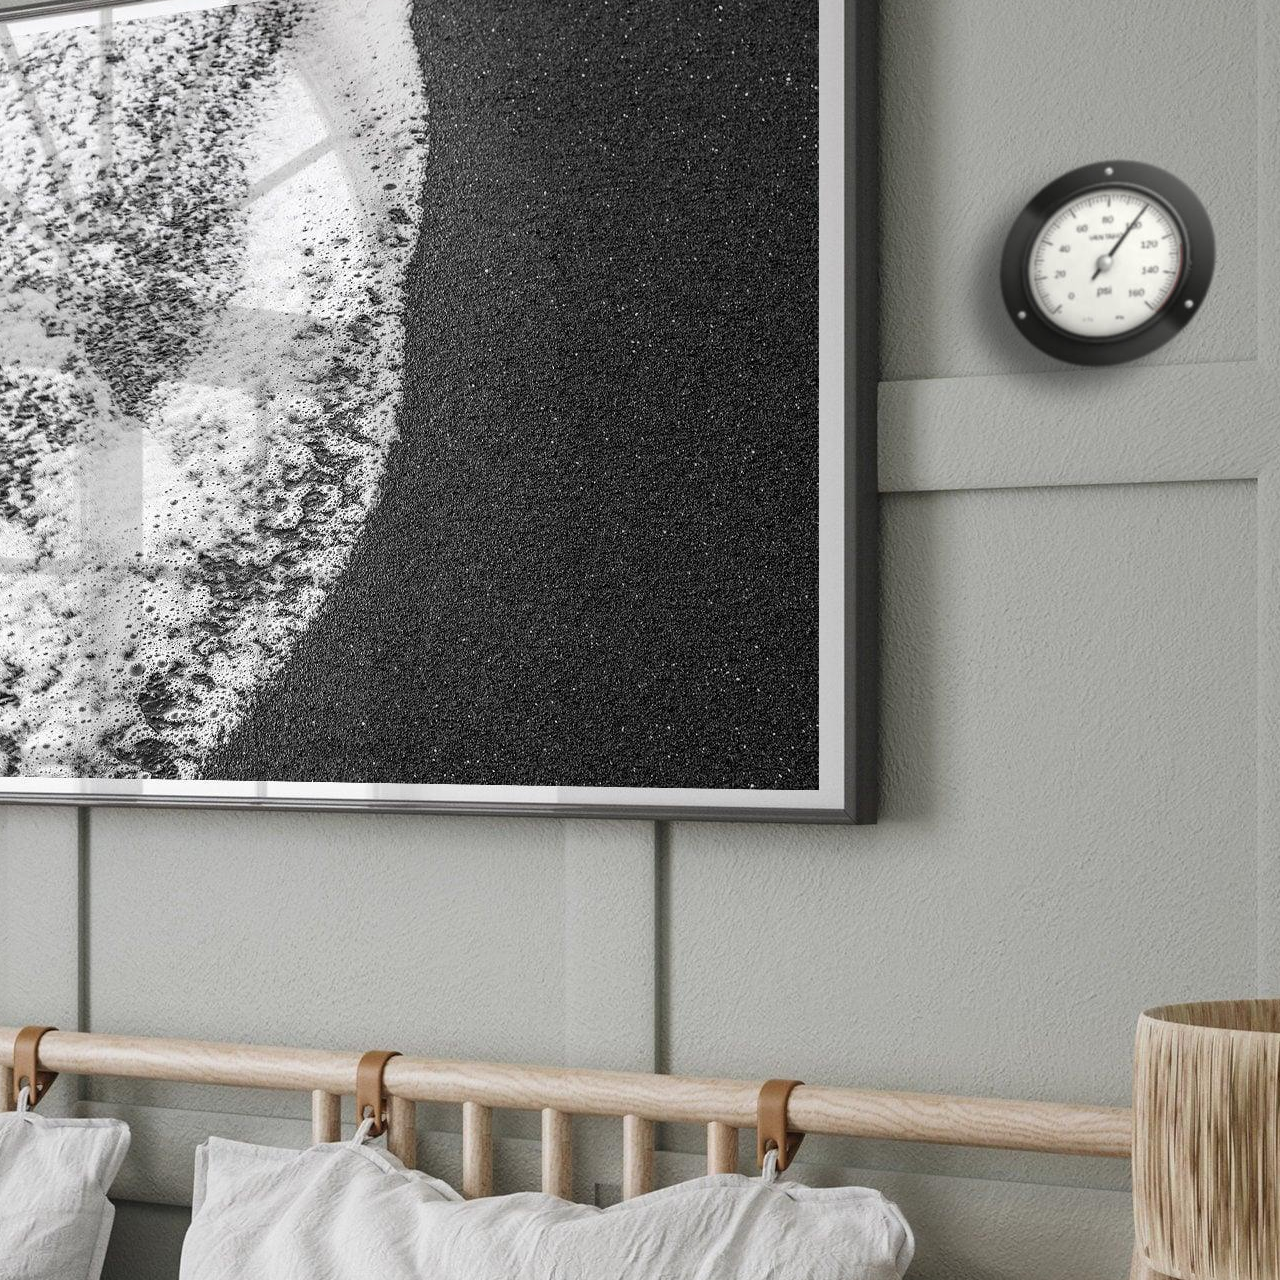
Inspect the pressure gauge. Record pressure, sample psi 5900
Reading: psi 100
